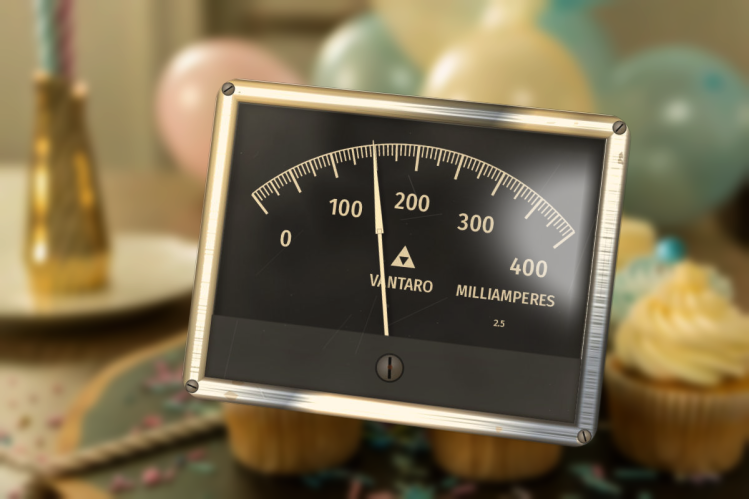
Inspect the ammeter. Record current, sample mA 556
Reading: mA 150
